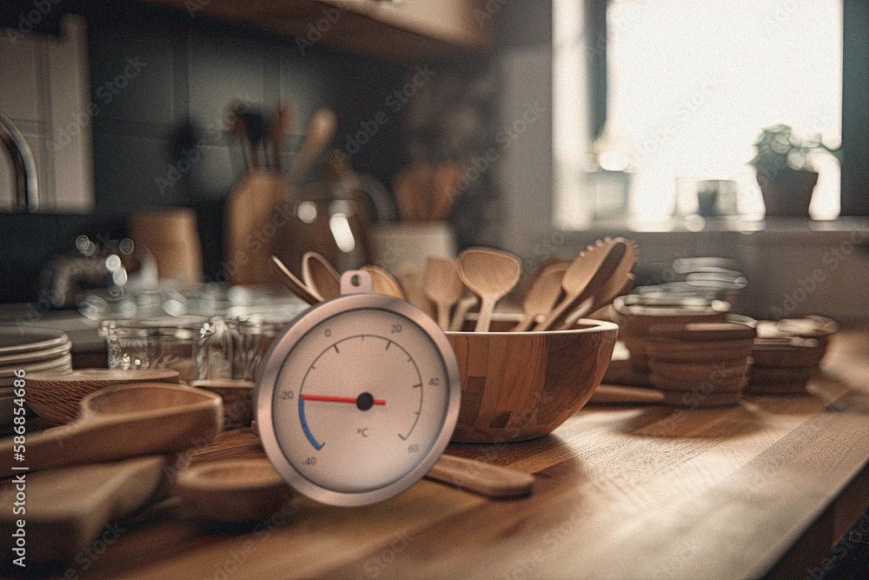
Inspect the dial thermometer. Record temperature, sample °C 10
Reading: °C -20
